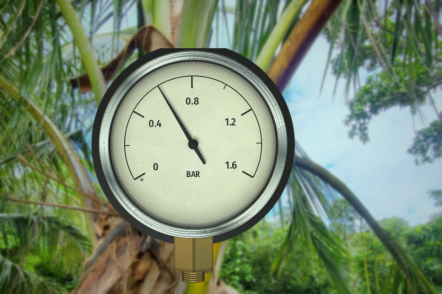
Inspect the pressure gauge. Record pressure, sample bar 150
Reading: bar 0.6
